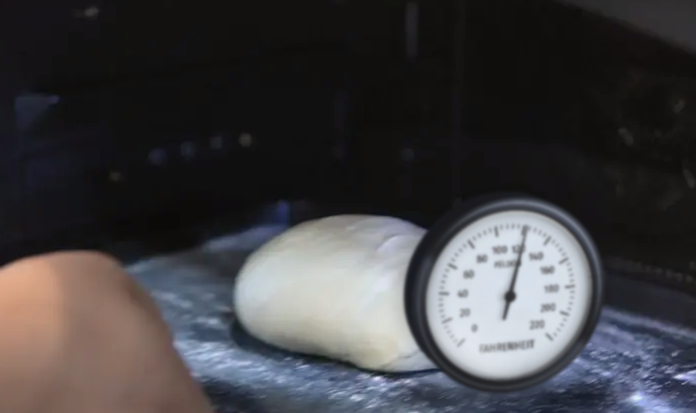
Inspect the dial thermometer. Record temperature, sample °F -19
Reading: °F 120
